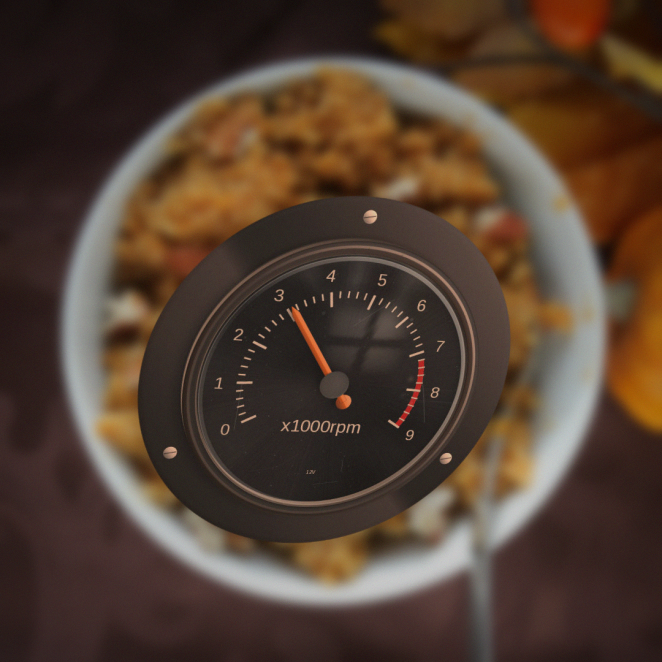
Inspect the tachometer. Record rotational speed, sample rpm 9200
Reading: rpm 3100
